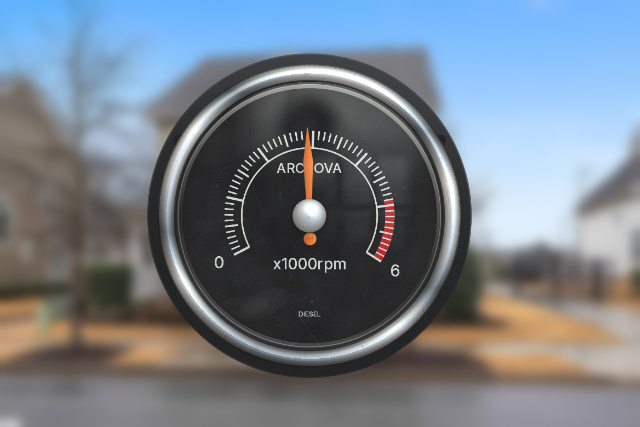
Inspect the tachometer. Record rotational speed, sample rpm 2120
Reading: rpm 2900
